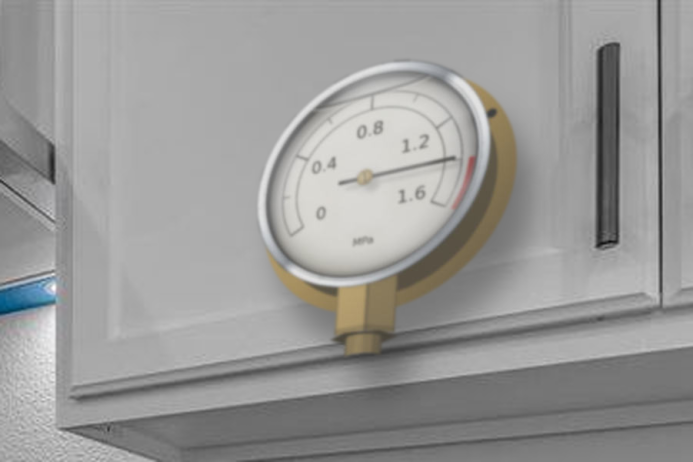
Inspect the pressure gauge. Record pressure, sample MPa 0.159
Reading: MPa 1.4
